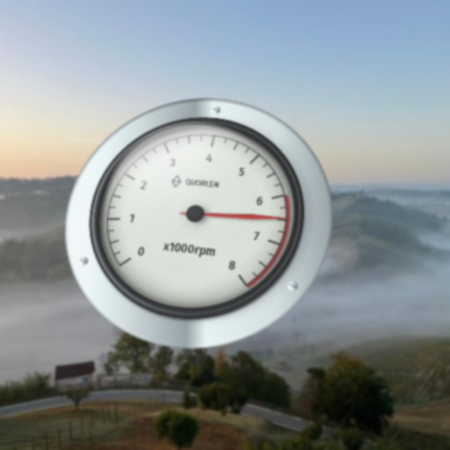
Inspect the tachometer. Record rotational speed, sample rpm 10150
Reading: rpm 6500
